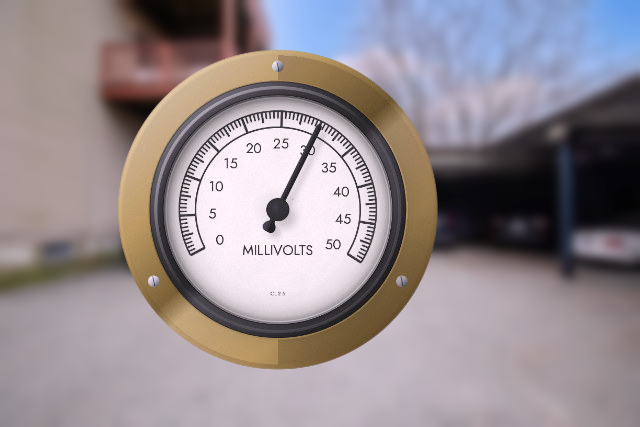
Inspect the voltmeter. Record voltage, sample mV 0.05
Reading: mV 30
